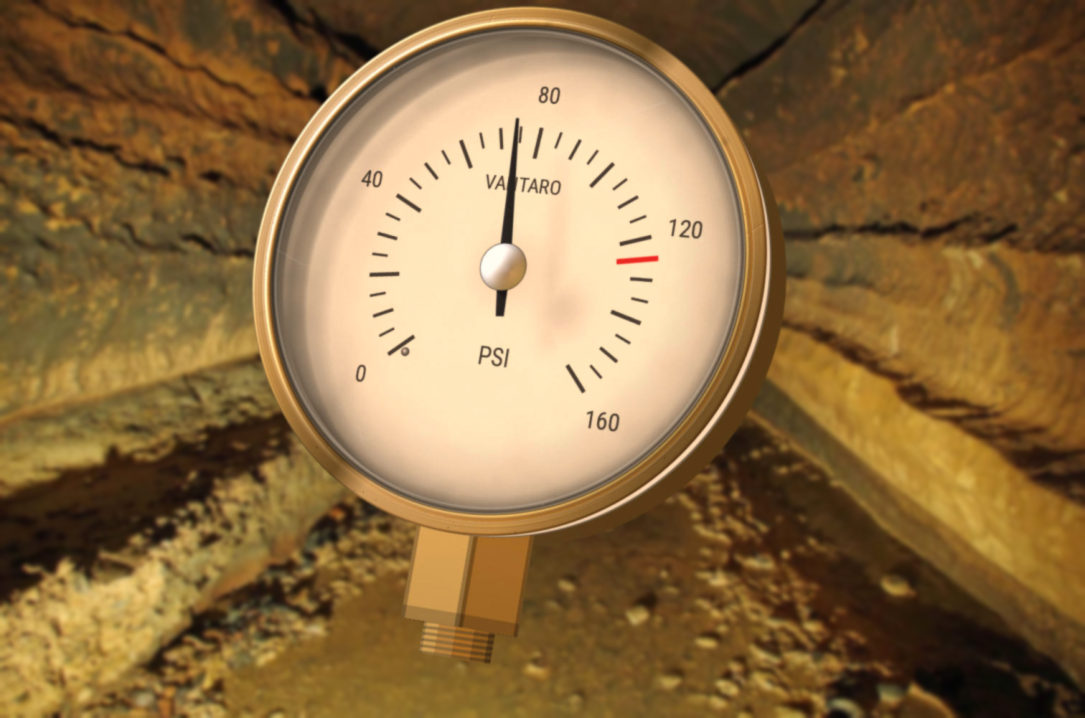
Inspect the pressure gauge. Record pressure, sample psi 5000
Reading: psi 75
